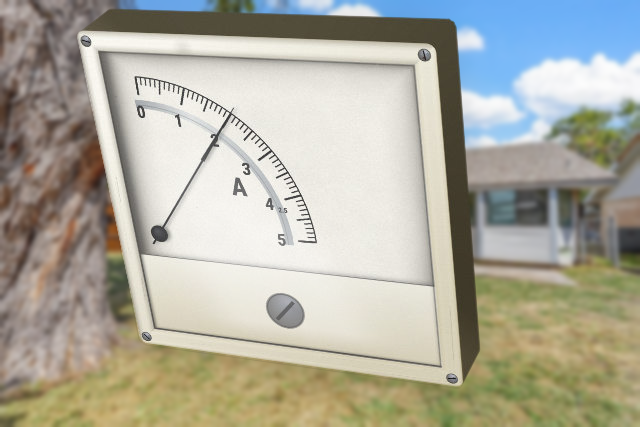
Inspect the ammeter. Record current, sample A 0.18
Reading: A 2
